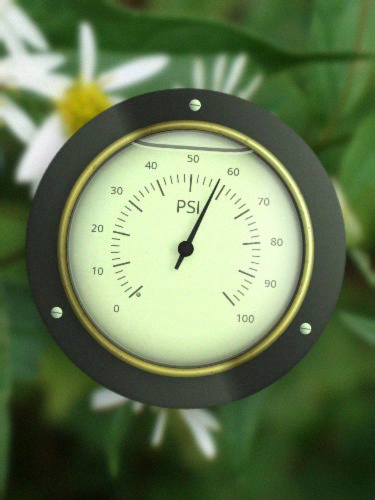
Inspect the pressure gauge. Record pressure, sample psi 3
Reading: psi 58
